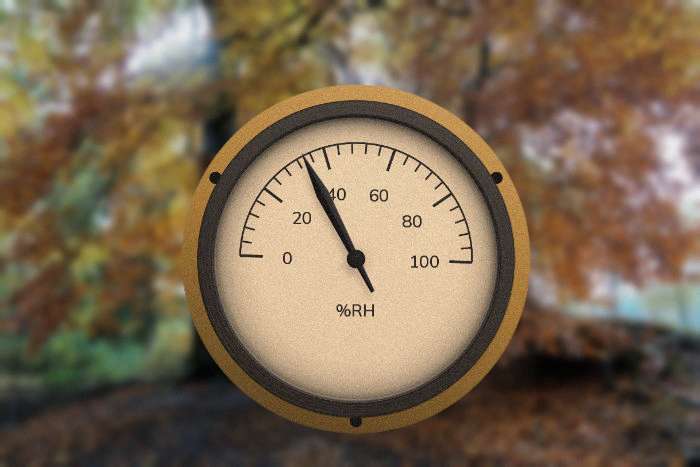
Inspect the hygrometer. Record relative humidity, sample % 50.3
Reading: % 34
